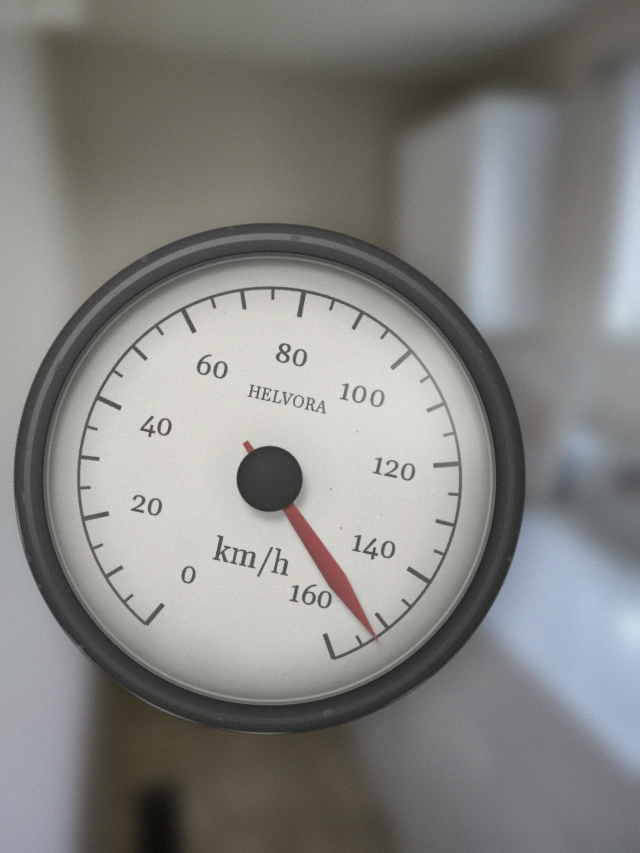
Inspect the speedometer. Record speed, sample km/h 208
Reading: km/h 152.5
